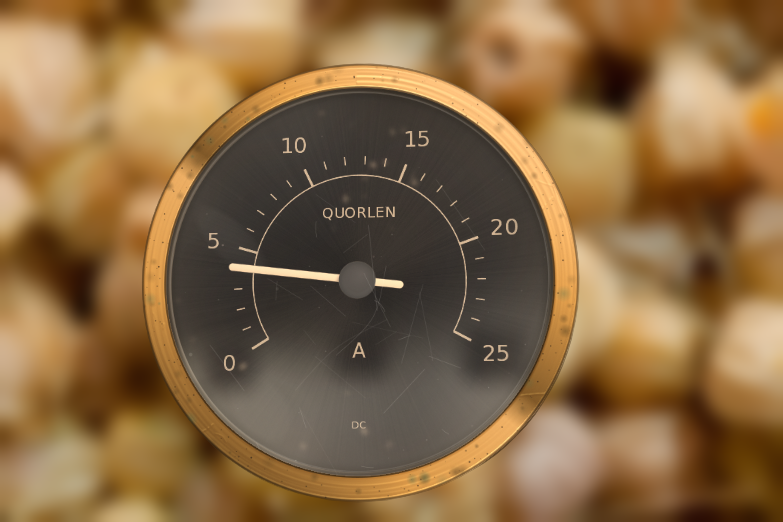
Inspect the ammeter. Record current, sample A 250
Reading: A 4
